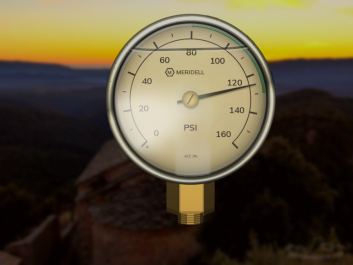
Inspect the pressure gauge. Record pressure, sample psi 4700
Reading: psi 125
